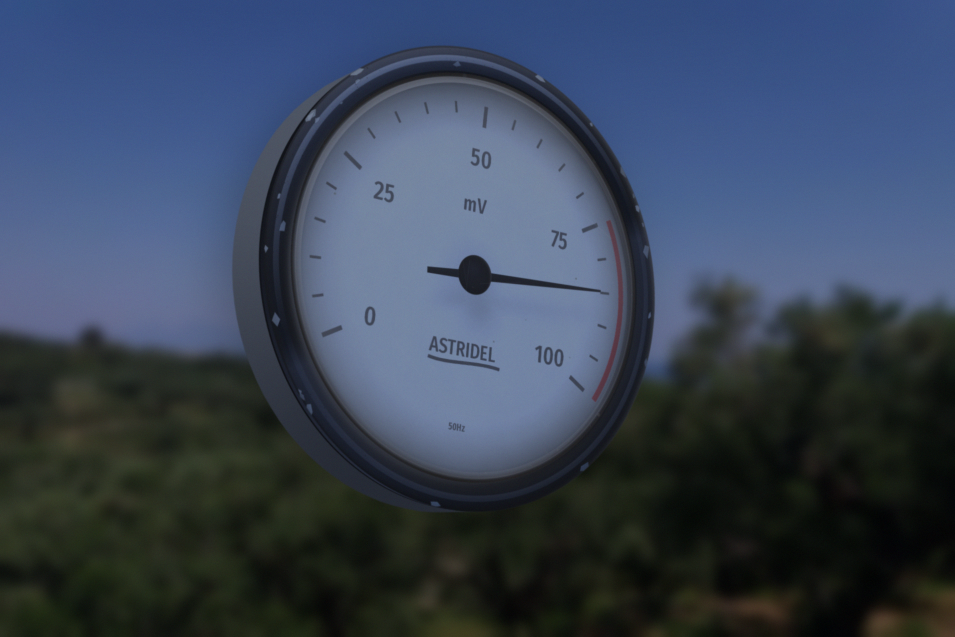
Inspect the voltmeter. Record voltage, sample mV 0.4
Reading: mV 85
